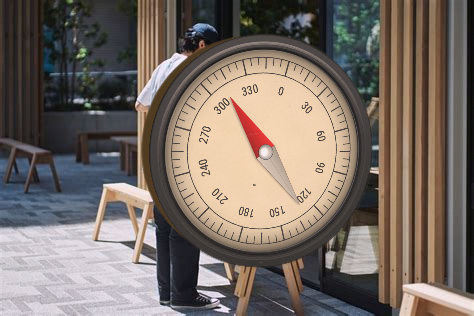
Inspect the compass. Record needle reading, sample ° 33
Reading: ° 310
